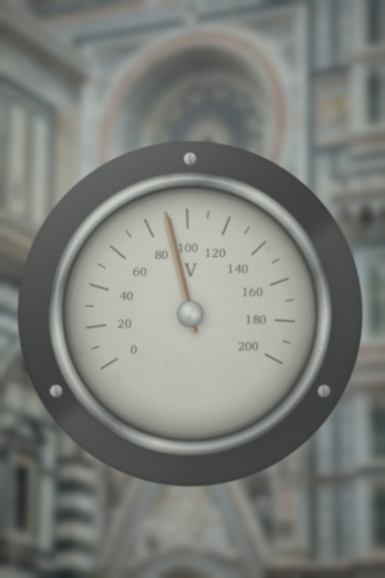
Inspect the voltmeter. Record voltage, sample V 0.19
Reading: V 90
